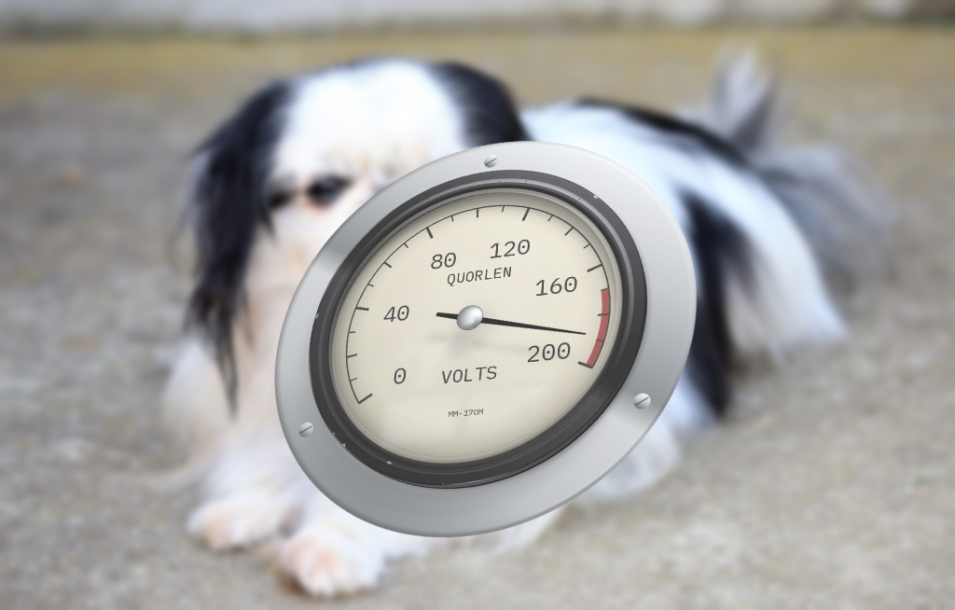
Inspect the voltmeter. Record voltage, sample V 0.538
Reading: V 190
